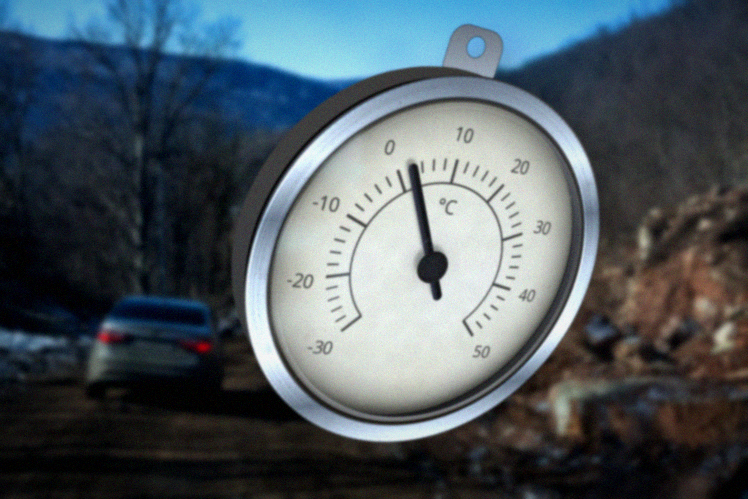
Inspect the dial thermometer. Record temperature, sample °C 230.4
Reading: °C 2
